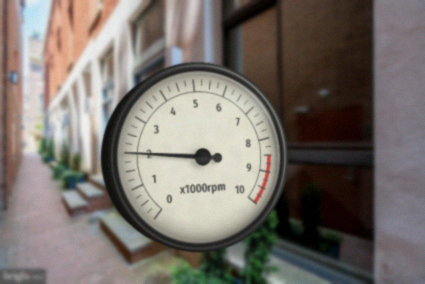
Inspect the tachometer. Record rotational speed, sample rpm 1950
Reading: rpm 2000
